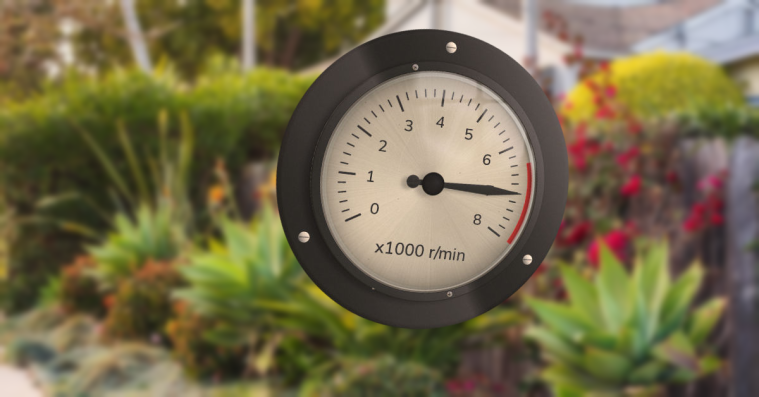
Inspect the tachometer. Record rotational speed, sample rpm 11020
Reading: rpm 7000
